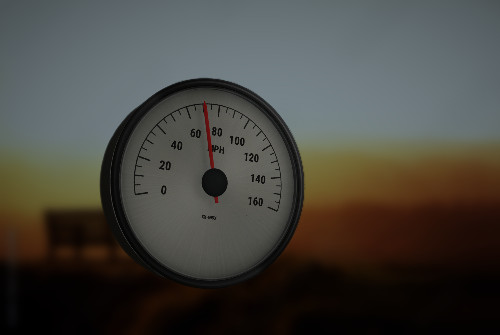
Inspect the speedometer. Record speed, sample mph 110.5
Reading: mph 70
